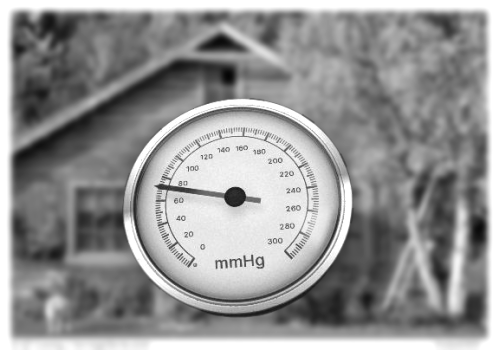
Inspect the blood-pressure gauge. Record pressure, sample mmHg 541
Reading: mmHg 70
